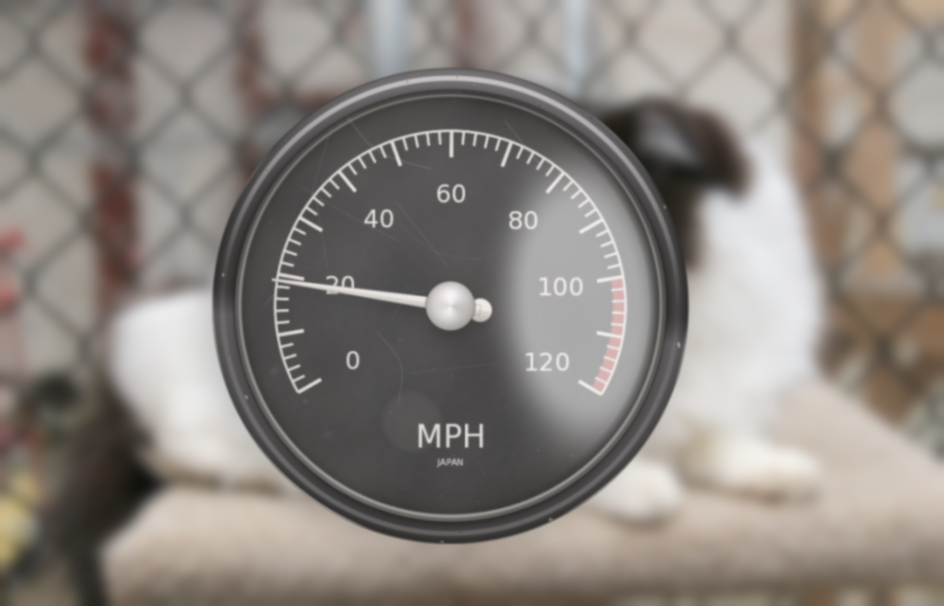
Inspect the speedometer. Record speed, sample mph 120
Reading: mph 19
